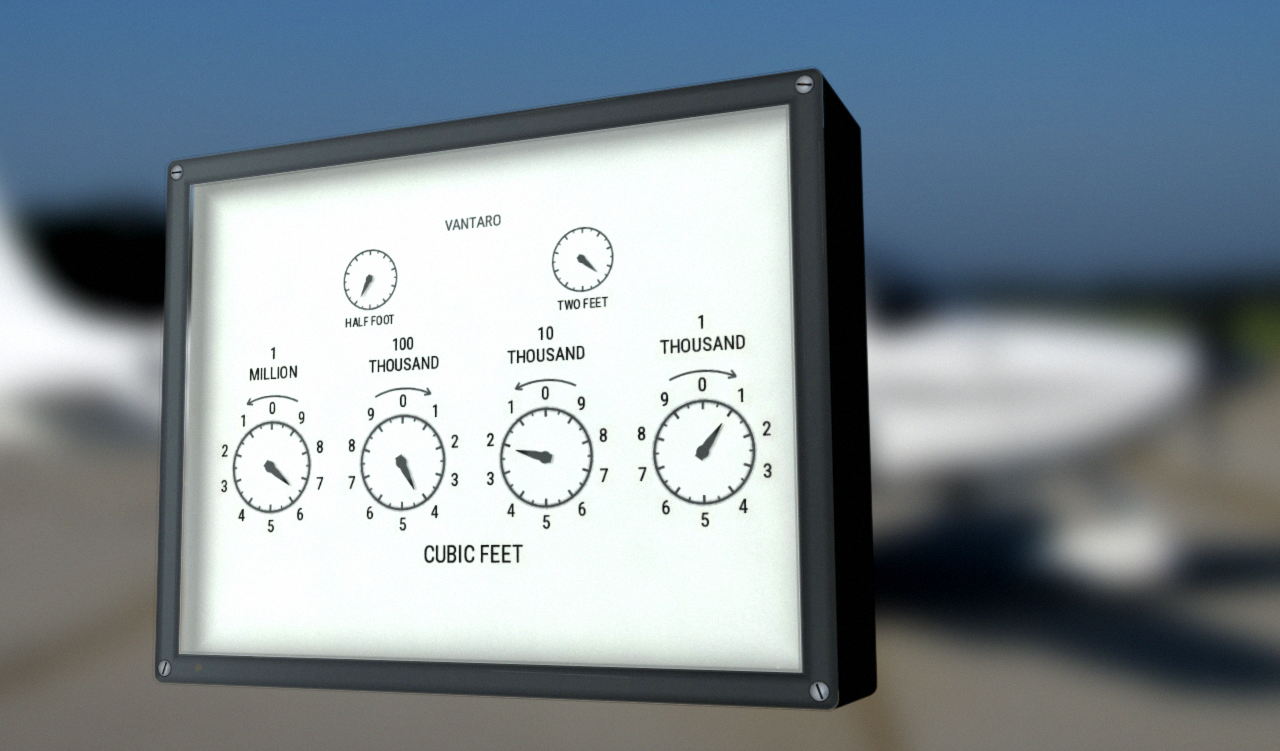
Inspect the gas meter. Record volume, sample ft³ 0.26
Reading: ft³ 642100
